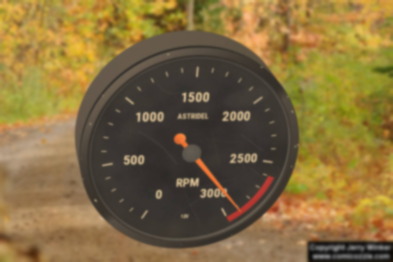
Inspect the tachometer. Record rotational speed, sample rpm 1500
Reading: rpm 2900
